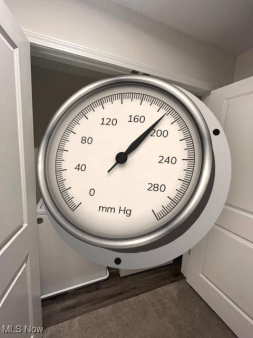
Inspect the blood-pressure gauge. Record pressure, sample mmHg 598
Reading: mmHg 190
